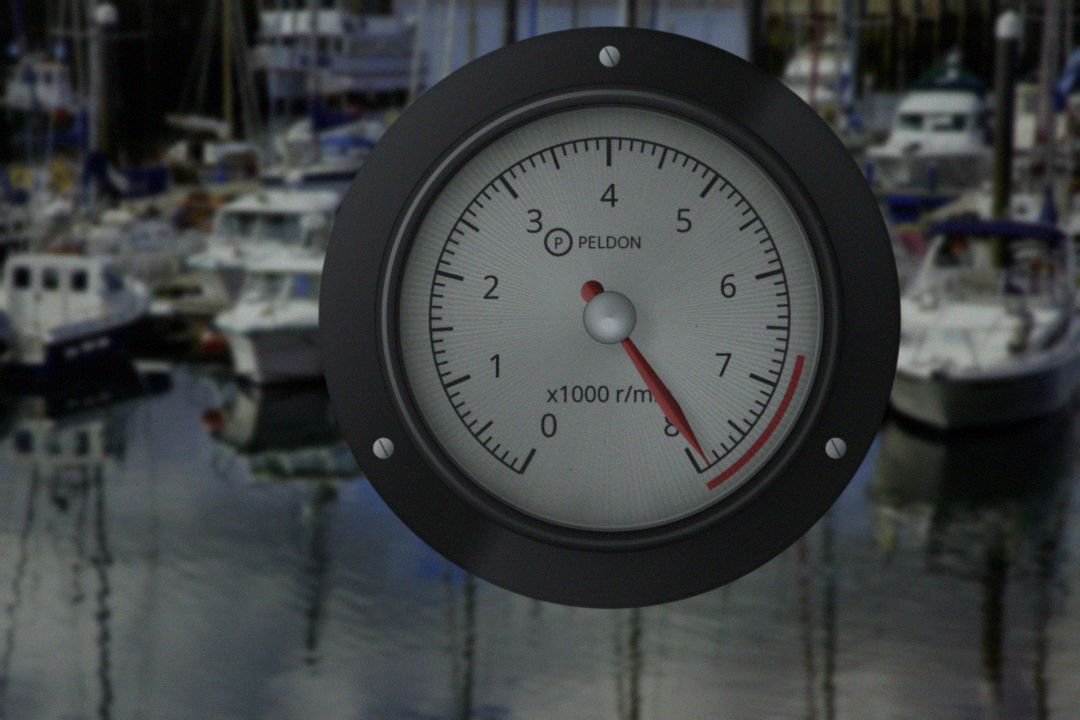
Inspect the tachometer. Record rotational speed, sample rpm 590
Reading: rpm 7900
